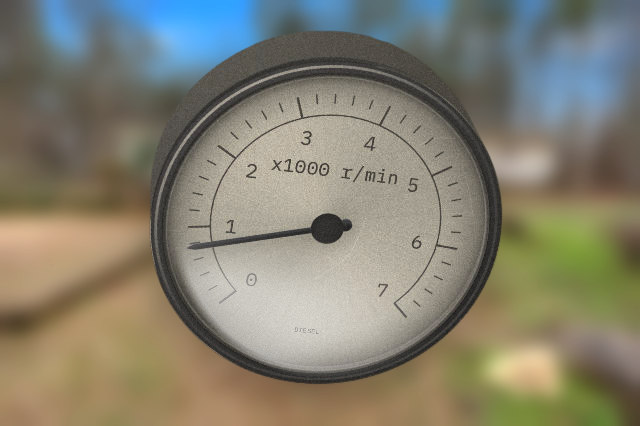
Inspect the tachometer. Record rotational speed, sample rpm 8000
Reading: rpm 800
